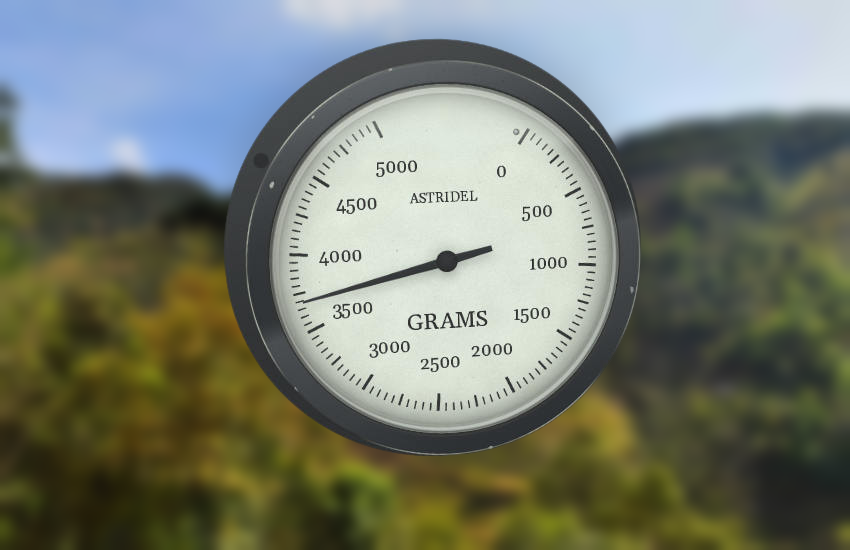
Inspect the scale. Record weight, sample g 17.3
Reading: g 3700
